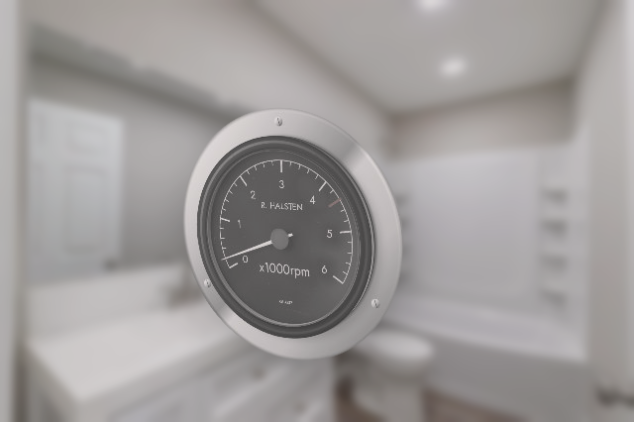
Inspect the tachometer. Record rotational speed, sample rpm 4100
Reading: rpm 200
